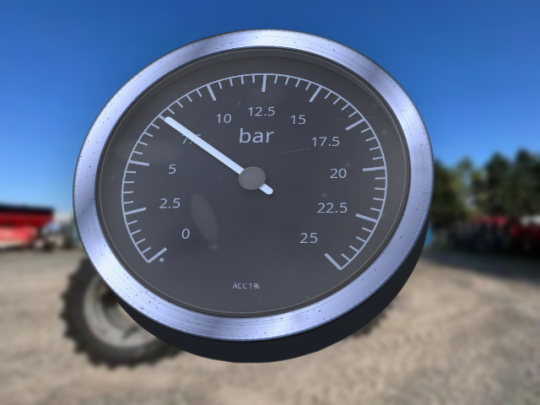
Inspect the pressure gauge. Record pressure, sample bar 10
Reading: bar 7.5
